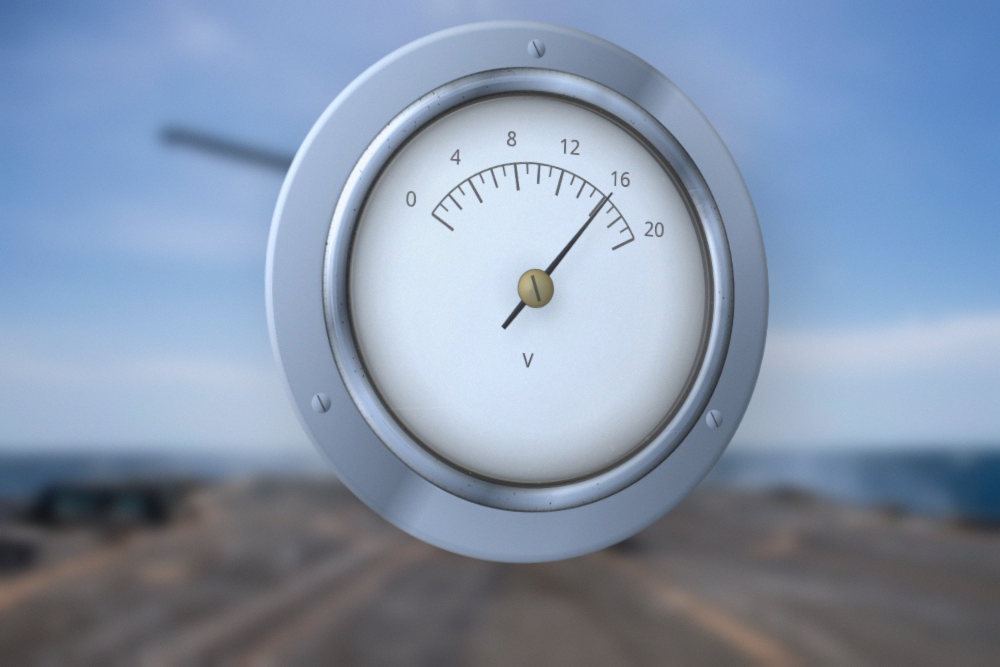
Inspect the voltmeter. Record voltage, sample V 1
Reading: V 16
